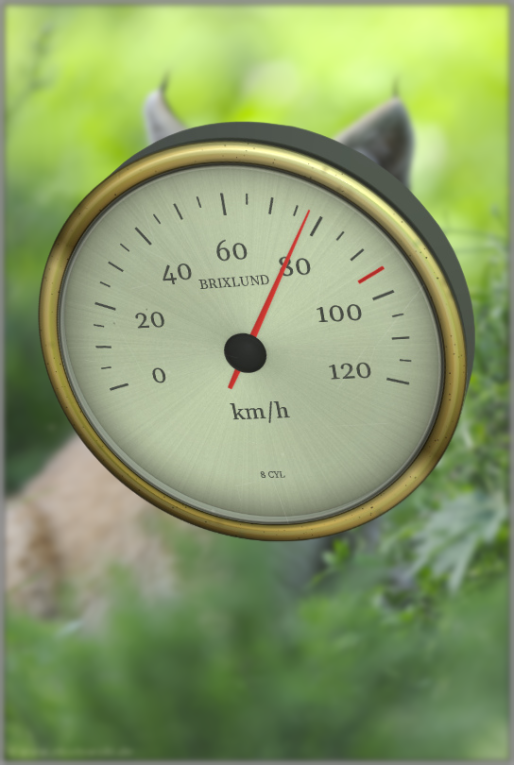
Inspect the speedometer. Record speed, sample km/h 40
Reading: km/h 77.5
